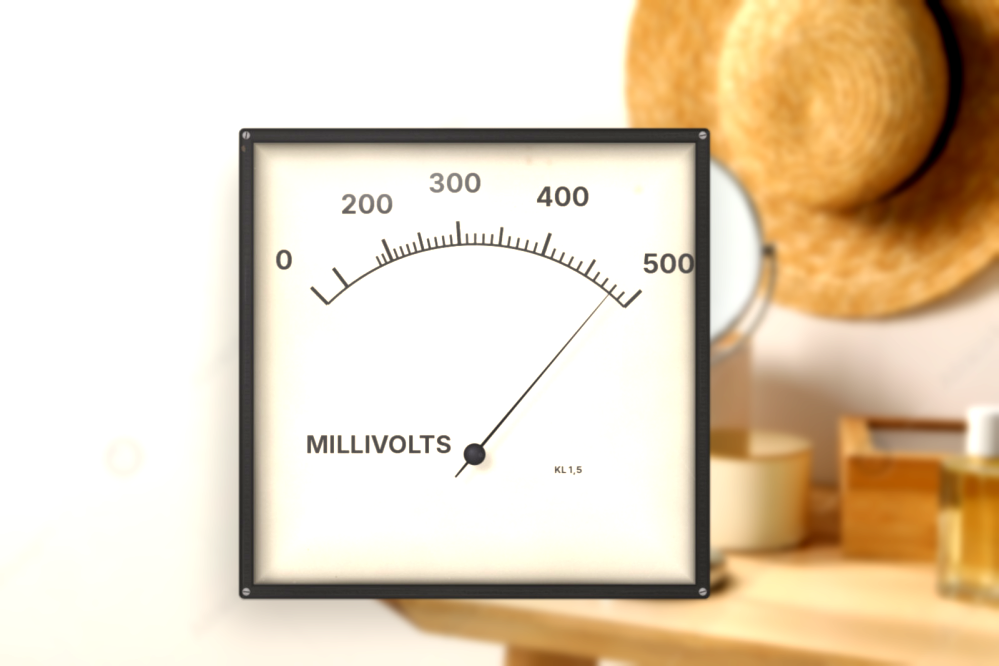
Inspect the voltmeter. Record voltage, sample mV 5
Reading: mV 480
